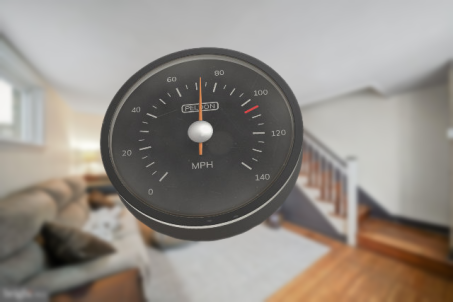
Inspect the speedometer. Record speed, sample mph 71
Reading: mph 72.5
